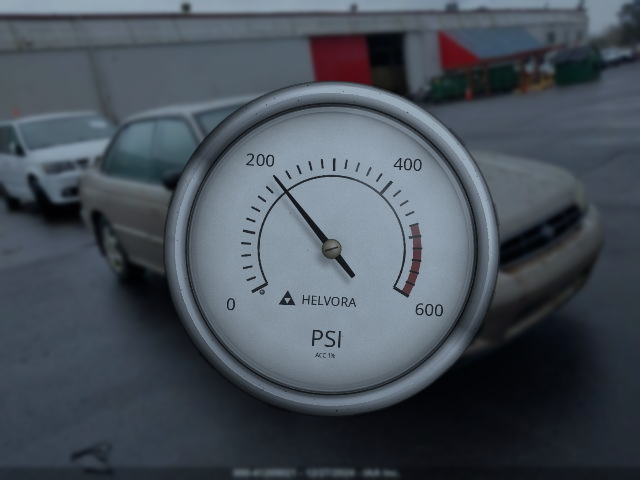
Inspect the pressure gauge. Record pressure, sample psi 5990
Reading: psi 200
